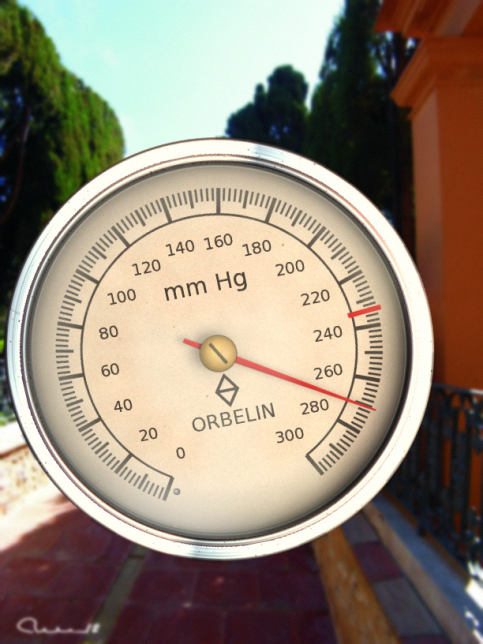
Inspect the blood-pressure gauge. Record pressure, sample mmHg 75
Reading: mmHg 270
